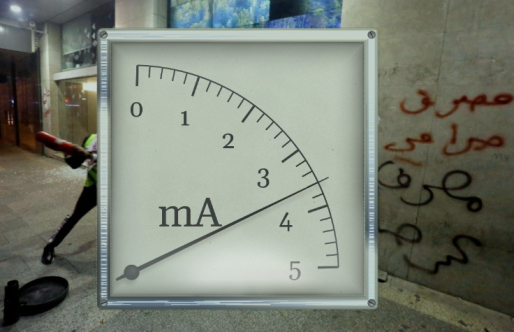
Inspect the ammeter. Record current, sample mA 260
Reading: mA 3.6
